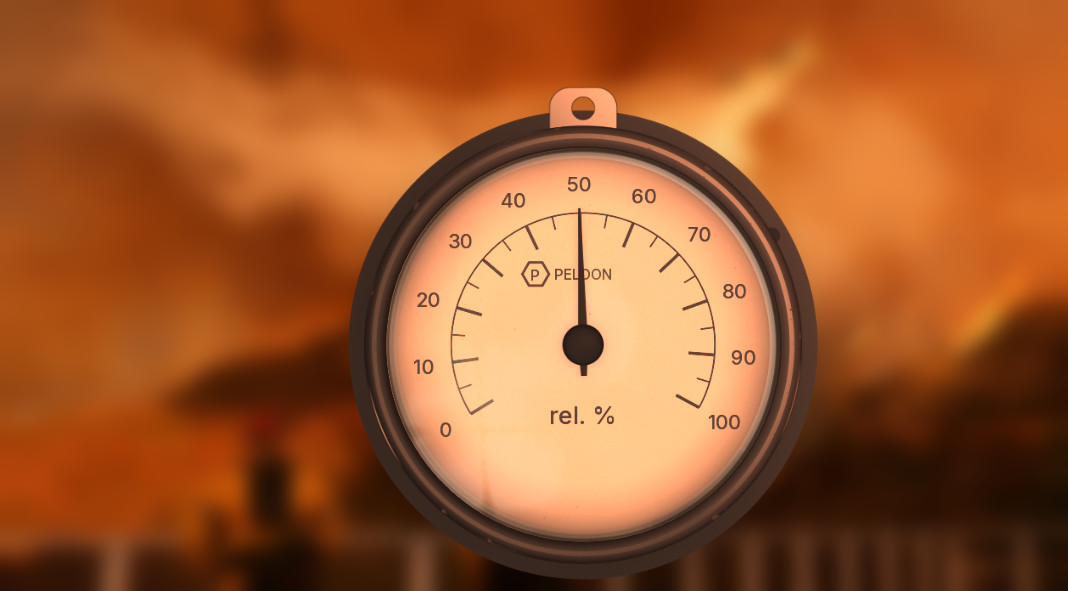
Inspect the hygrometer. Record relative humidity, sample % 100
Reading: % 50
